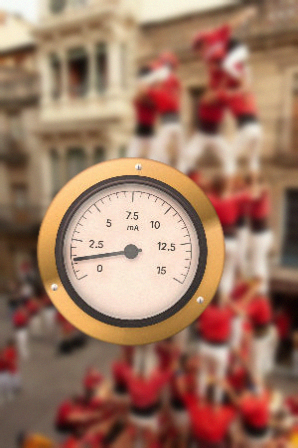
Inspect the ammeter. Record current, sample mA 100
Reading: mA 1.25
